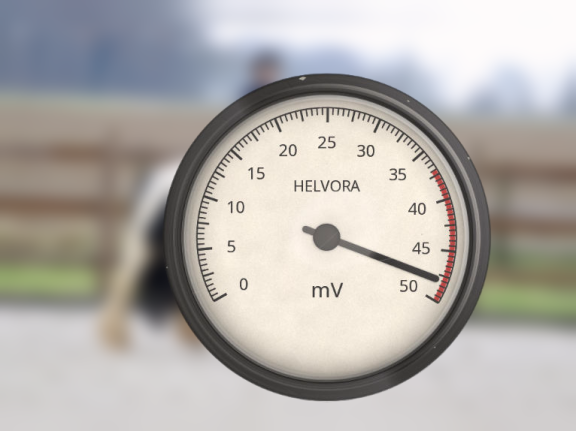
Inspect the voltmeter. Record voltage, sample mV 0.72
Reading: mV 48
